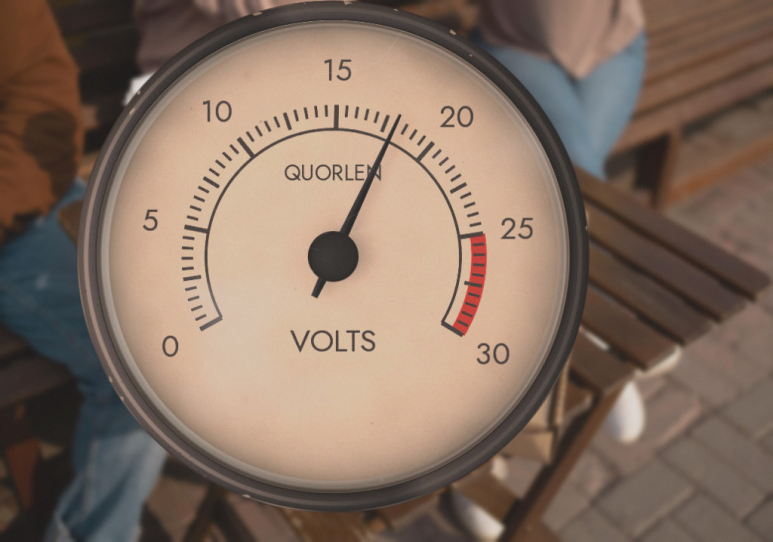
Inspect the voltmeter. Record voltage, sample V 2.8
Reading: V 18
